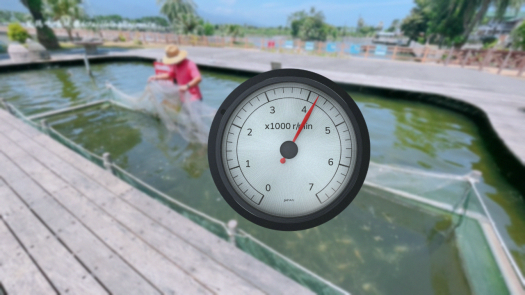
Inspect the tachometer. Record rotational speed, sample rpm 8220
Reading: rpm 4200
